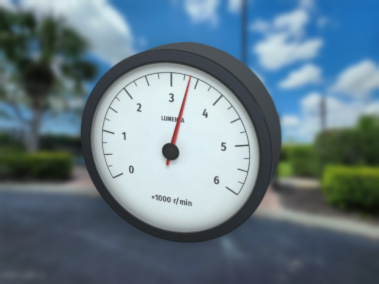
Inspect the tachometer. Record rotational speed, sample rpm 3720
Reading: rpm 3375
